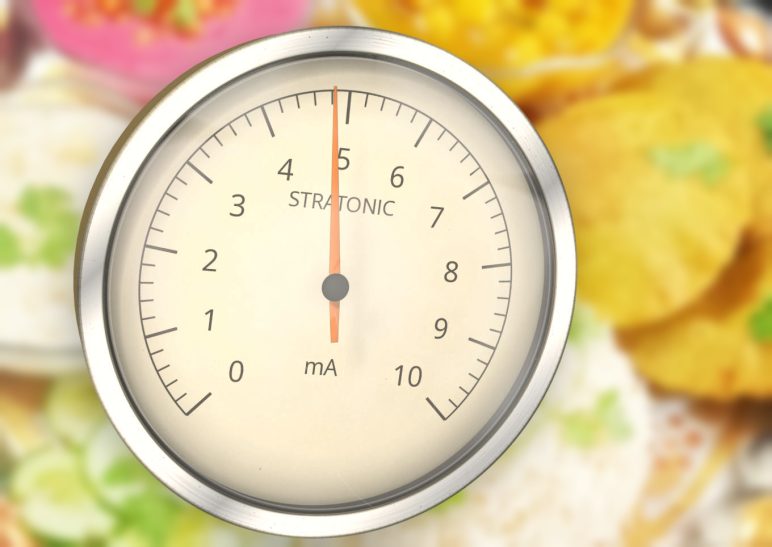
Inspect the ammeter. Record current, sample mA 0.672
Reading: mA 4.8
